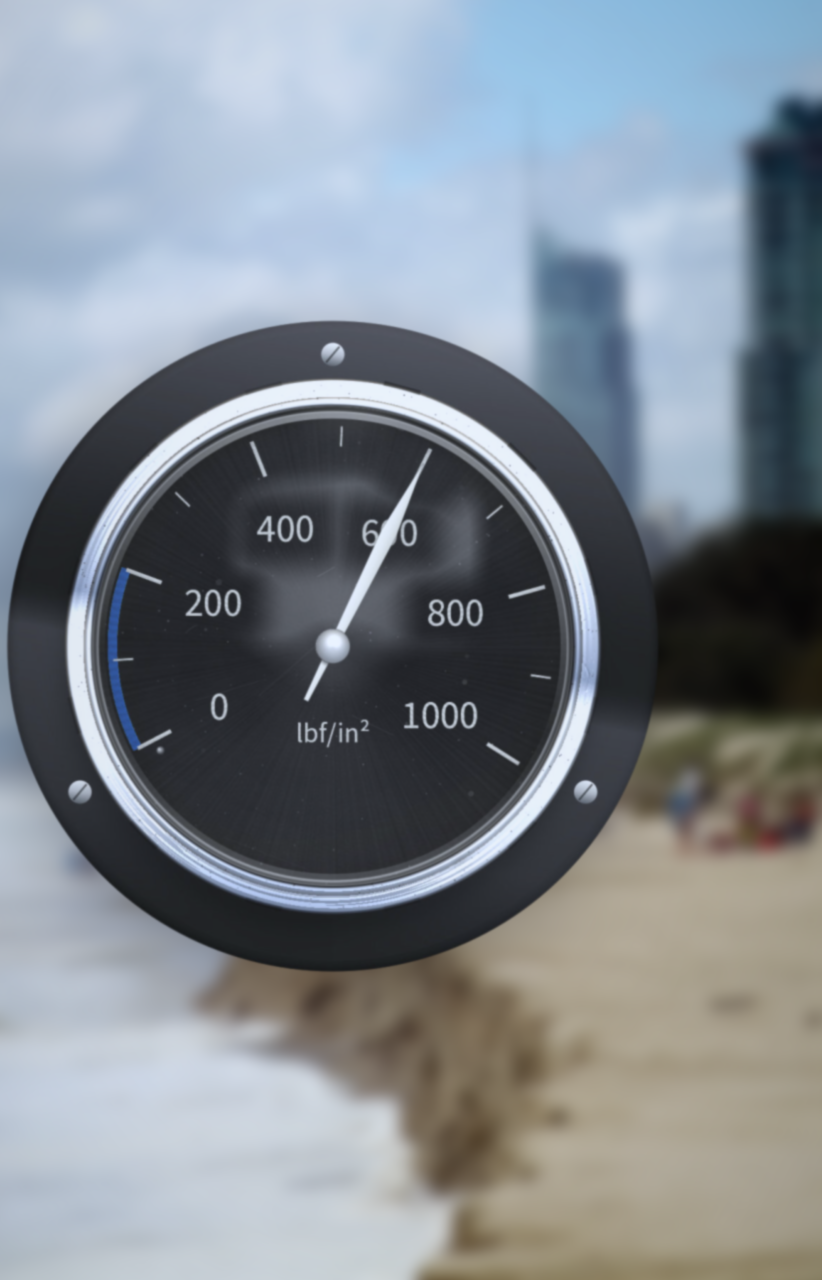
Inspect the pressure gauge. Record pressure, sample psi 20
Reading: psi 600
